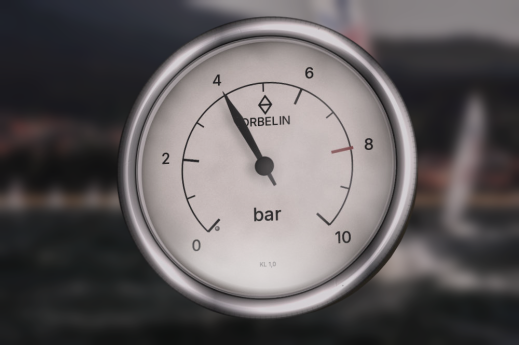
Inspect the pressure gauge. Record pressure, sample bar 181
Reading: bar 4
